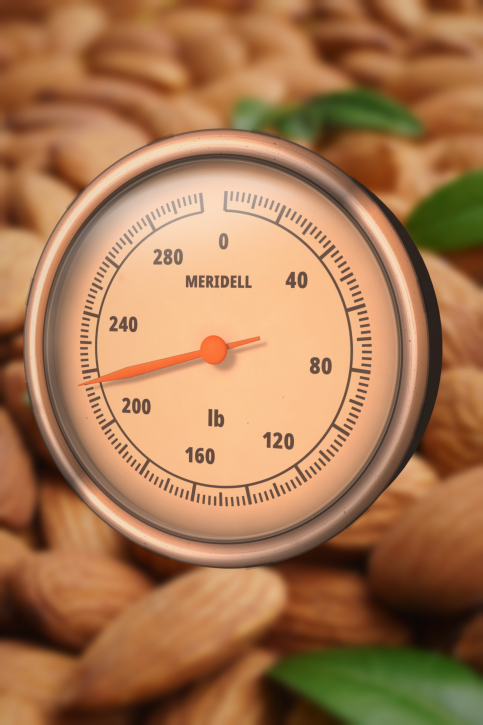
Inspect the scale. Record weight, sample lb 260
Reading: lb 216
